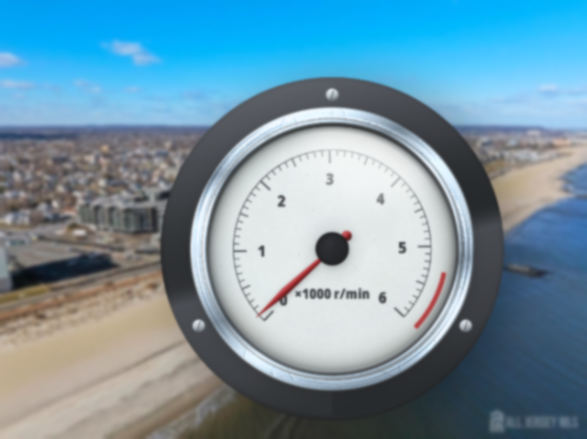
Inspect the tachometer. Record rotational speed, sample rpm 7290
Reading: rpm 100
